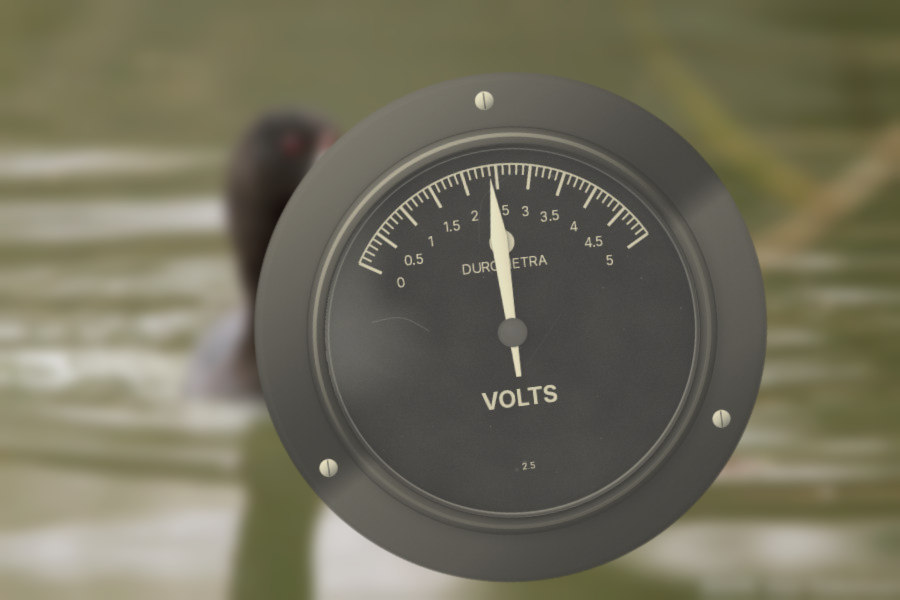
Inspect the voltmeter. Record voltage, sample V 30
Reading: V 2.4
